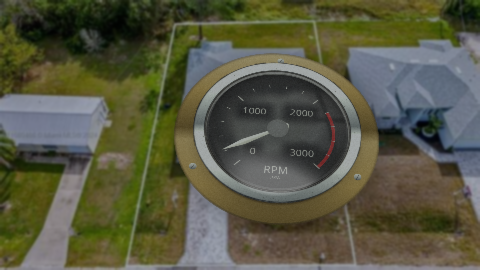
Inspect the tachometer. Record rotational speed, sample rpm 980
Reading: rpm 200
